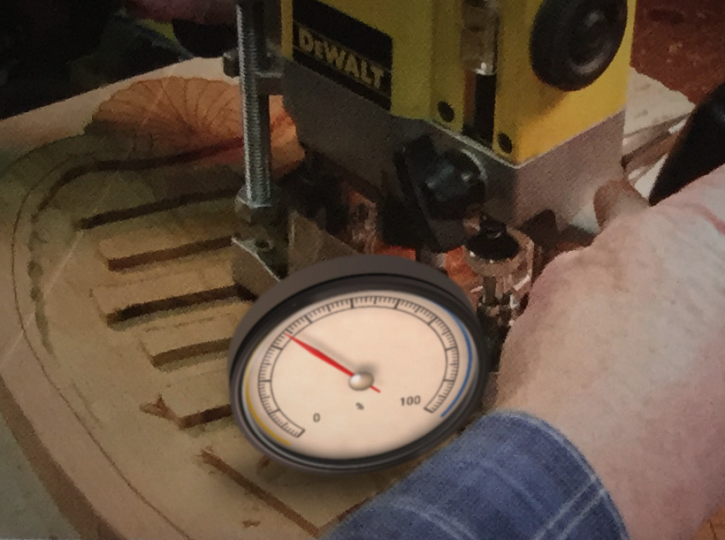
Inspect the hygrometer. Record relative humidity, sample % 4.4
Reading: % 35
